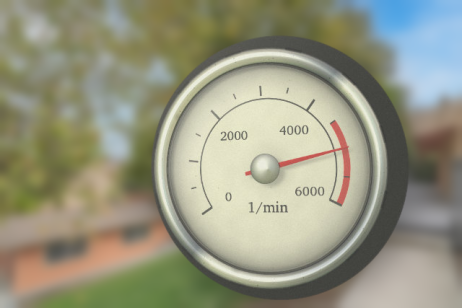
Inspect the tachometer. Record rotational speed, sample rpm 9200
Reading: rpm 5000
